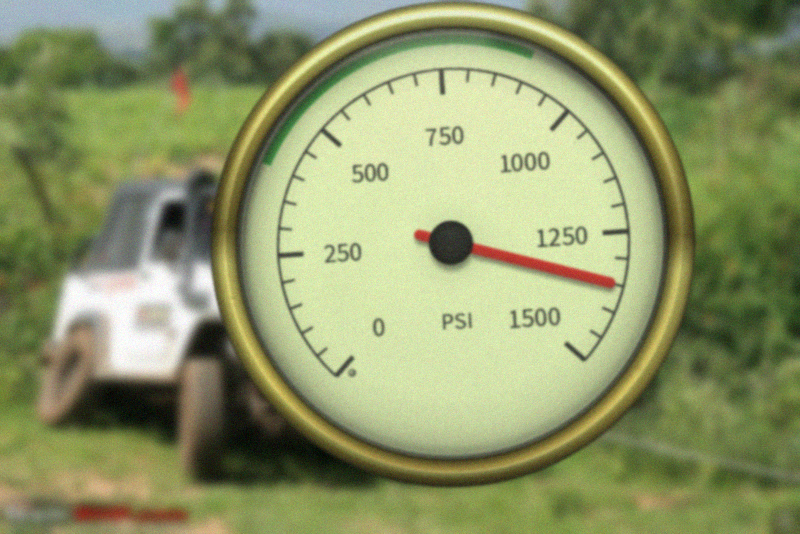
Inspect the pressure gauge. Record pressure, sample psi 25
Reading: psi 1350
